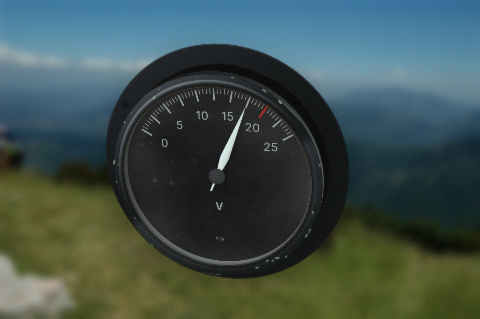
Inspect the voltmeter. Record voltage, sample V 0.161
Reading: V 17.5
